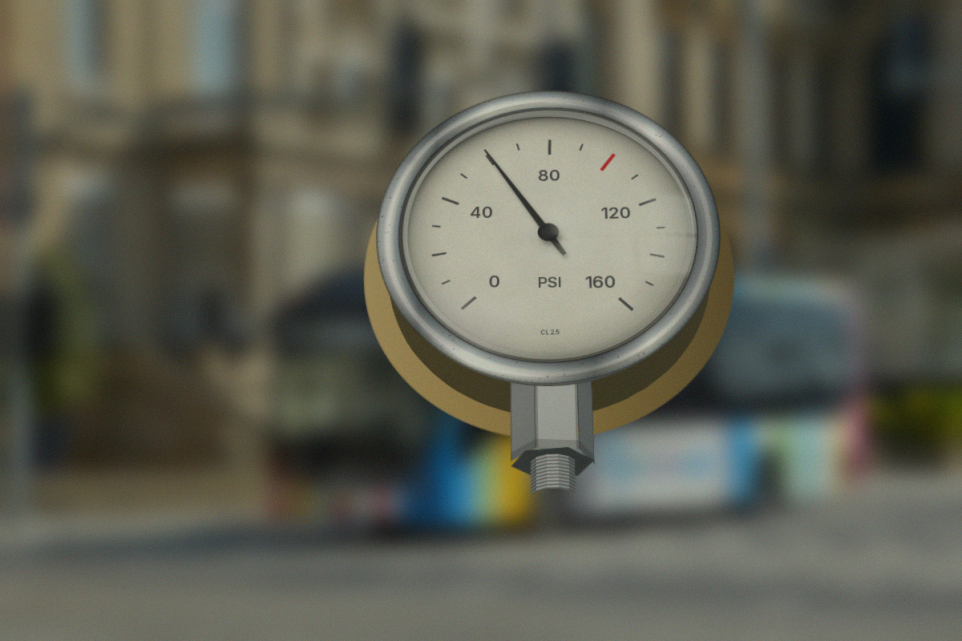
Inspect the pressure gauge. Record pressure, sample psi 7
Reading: psi 60
